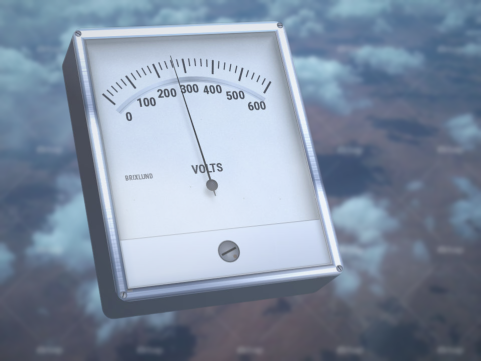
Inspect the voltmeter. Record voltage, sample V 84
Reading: V 260
